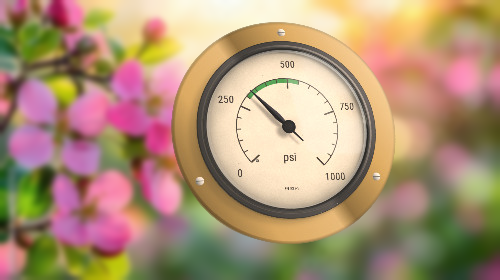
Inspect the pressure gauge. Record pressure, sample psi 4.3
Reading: psi 325
